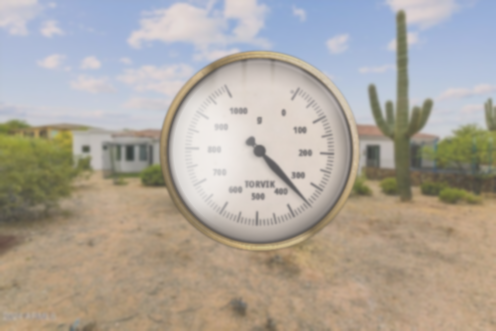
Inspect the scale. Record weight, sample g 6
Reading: g 350
